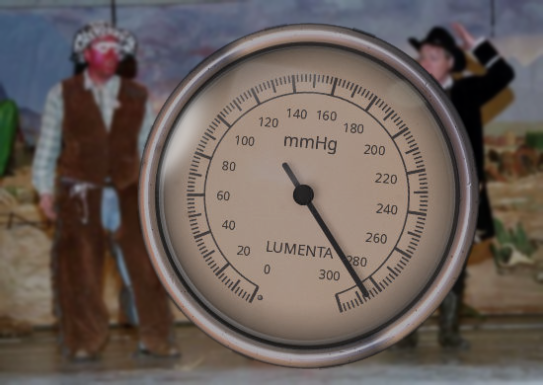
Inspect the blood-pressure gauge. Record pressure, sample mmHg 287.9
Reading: mmHg 286
